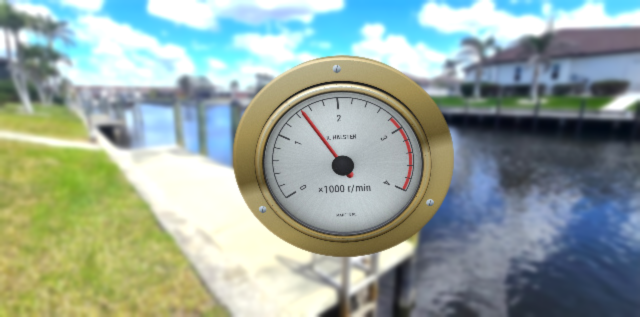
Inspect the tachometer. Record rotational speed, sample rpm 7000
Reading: rpm 1500
